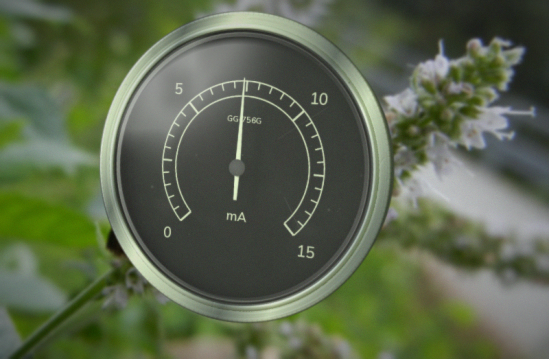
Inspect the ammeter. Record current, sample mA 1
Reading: mA 7.5
